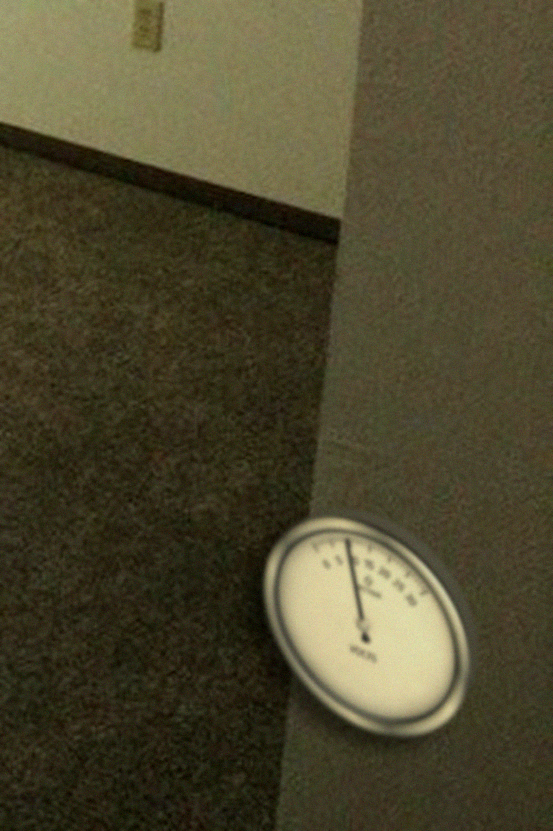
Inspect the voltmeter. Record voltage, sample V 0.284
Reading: V 10
